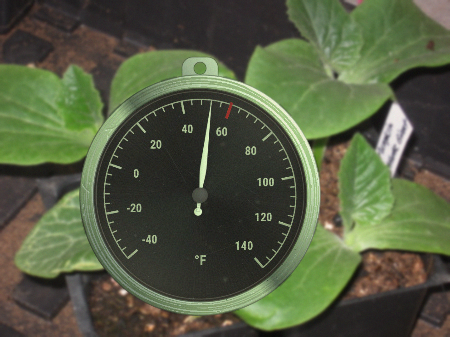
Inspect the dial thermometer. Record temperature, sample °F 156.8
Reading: °F 52
